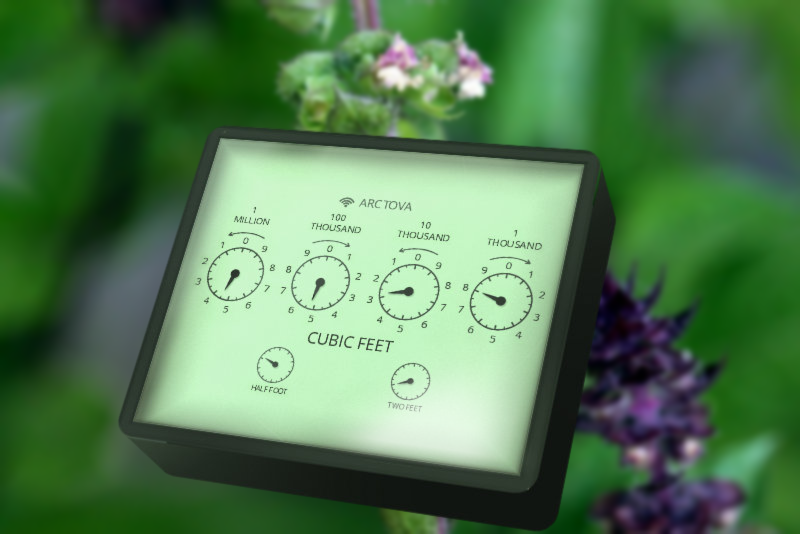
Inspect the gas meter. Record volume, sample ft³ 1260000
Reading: ft³ 452800
